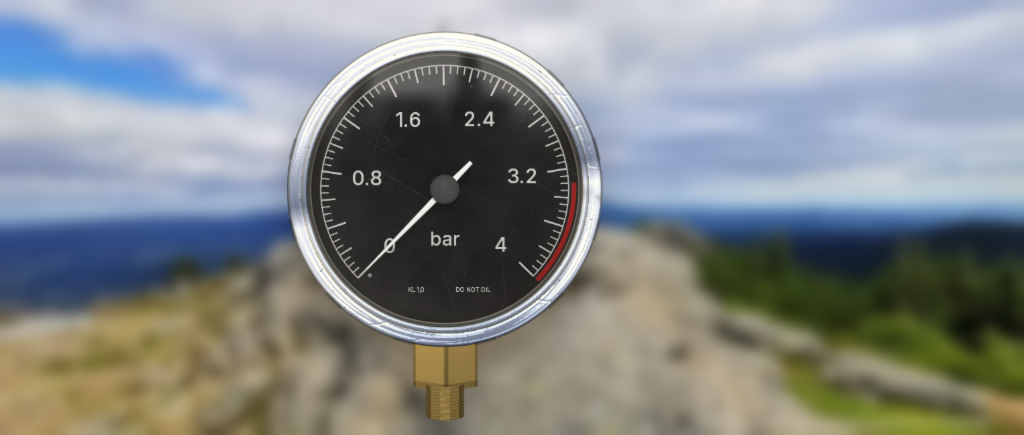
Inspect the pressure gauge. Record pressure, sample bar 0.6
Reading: bar 0
